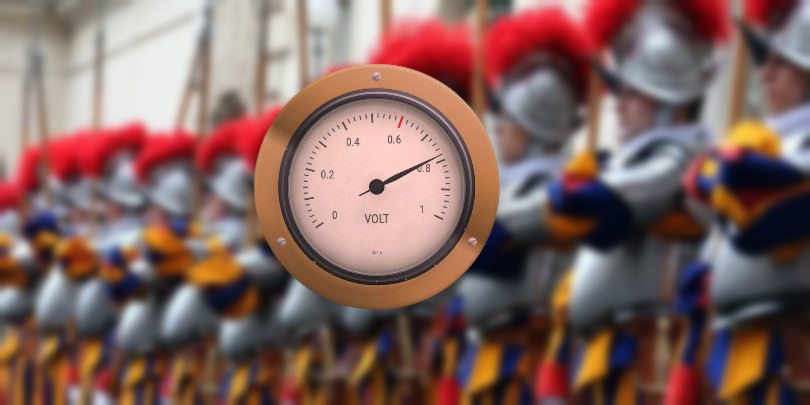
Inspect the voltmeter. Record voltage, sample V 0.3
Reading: V 0.78
